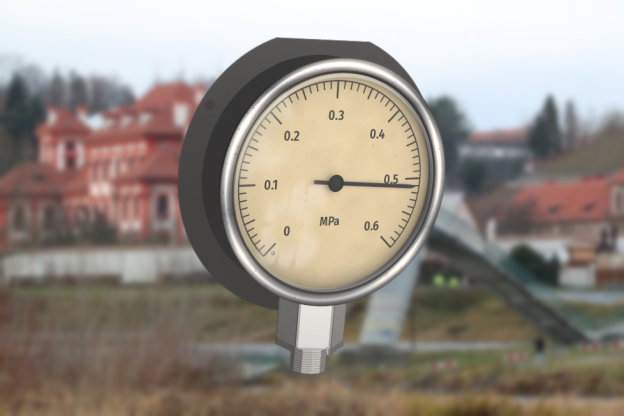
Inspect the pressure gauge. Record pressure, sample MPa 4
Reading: MPa 0.51
